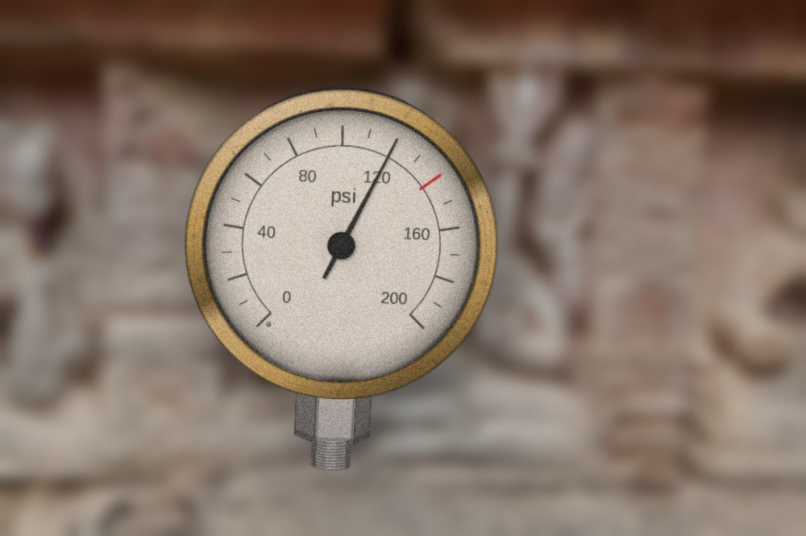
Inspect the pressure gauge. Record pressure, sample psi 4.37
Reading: psi 120
